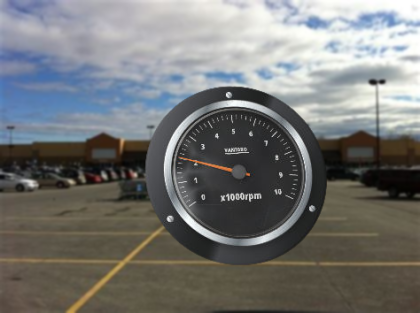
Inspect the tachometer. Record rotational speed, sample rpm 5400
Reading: rpm 2000
